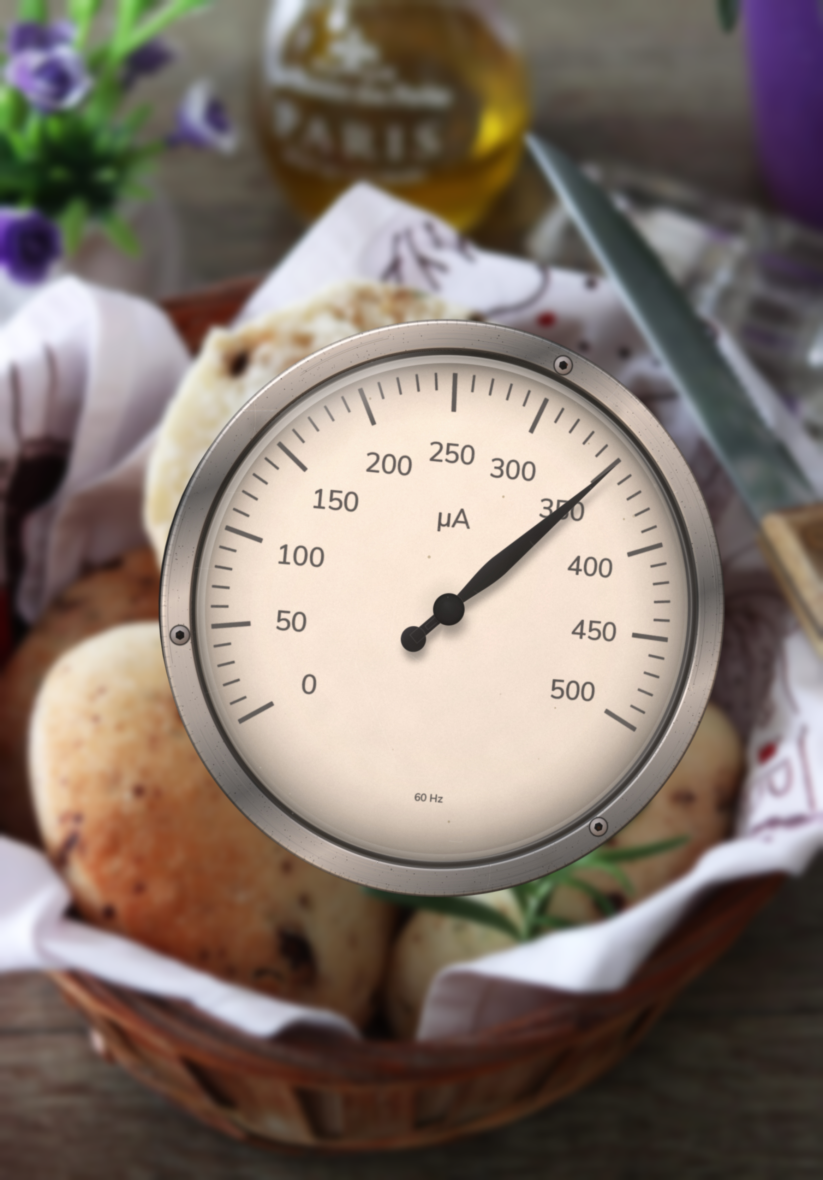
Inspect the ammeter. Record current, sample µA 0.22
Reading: µA 350
